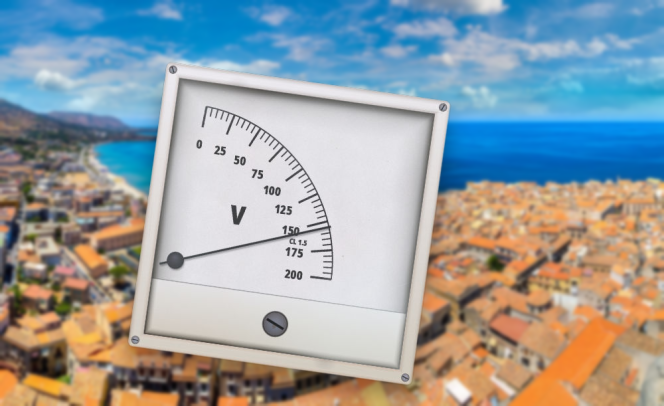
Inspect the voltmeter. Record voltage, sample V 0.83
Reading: V 155
